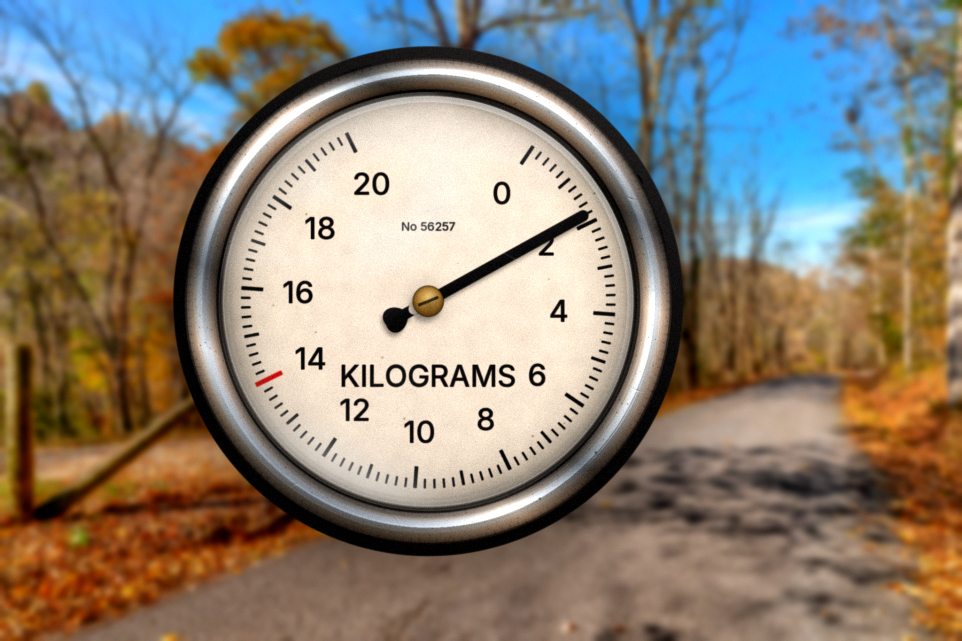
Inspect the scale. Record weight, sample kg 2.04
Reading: kg 1.8
